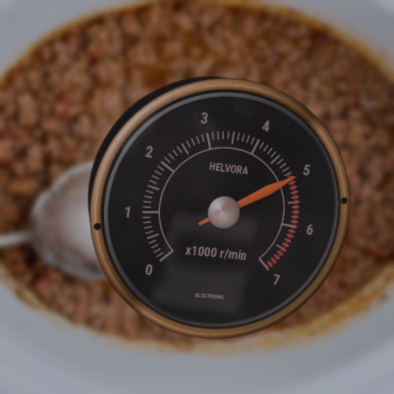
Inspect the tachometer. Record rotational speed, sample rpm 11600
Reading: rpm 5000
